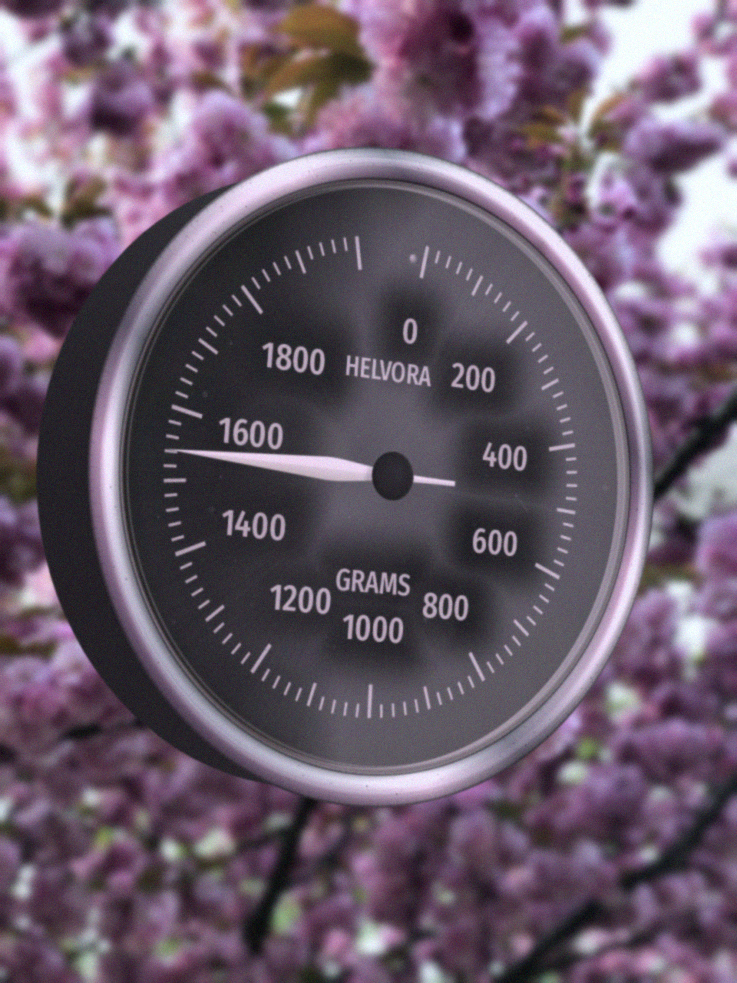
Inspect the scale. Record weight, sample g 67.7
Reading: g 1540
